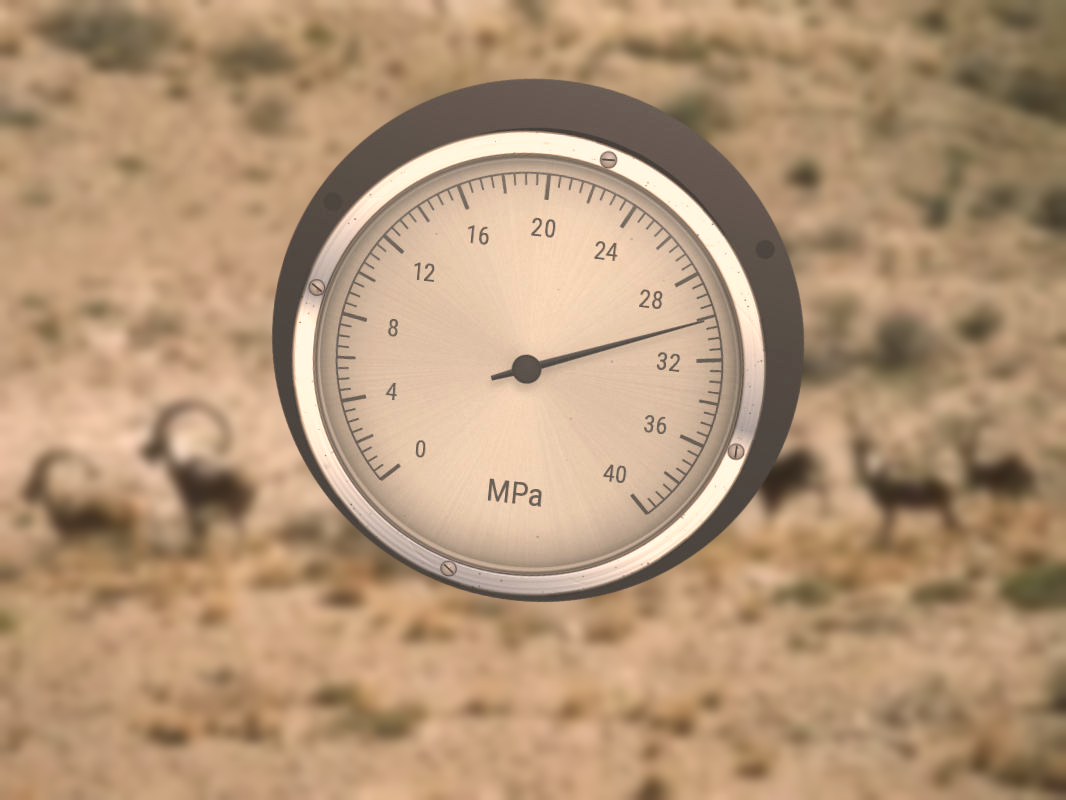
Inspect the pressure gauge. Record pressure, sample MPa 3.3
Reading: MPa 30
